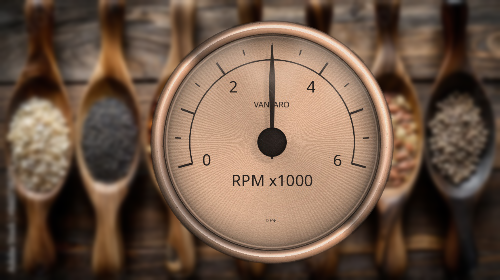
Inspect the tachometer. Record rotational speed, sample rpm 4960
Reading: rpm 3000
